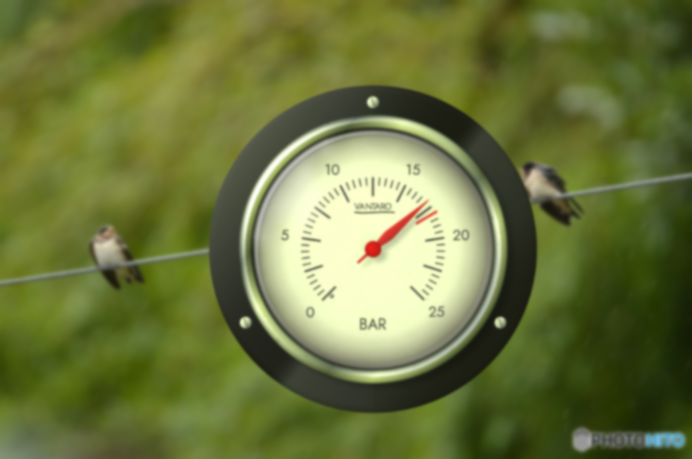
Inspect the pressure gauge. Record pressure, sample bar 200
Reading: bar 17
